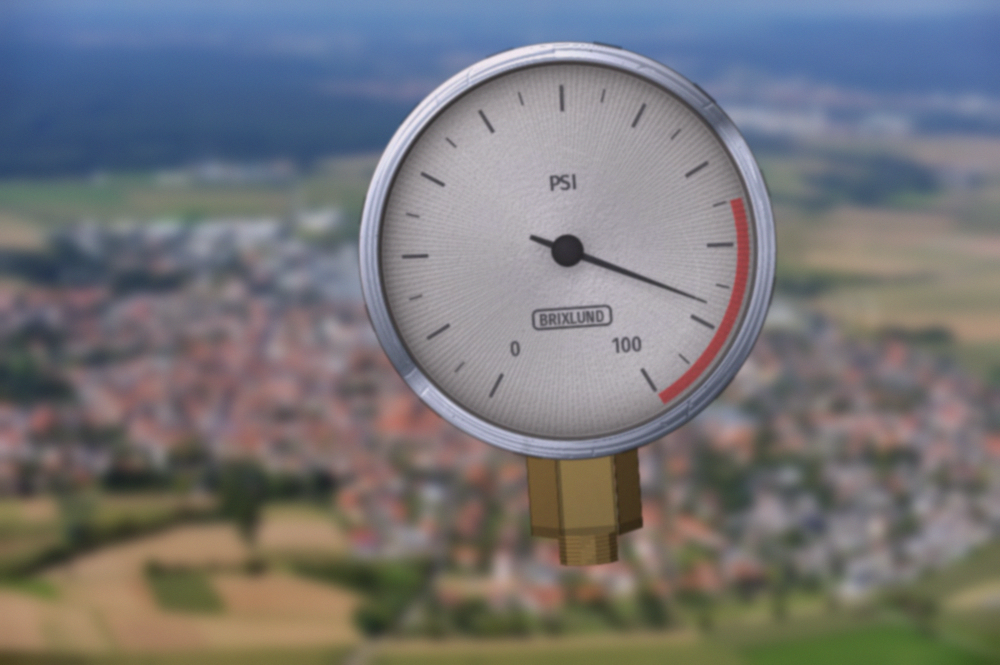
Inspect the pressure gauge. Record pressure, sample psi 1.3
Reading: psi 87.5
